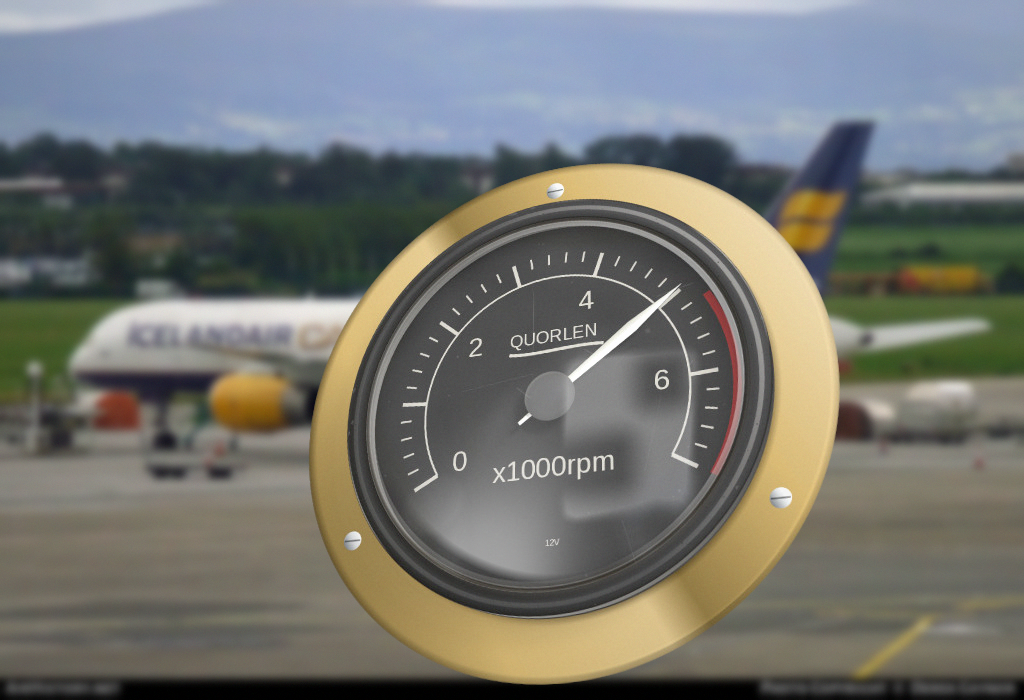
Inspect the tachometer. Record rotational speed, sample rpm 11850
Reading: rpm 5000
